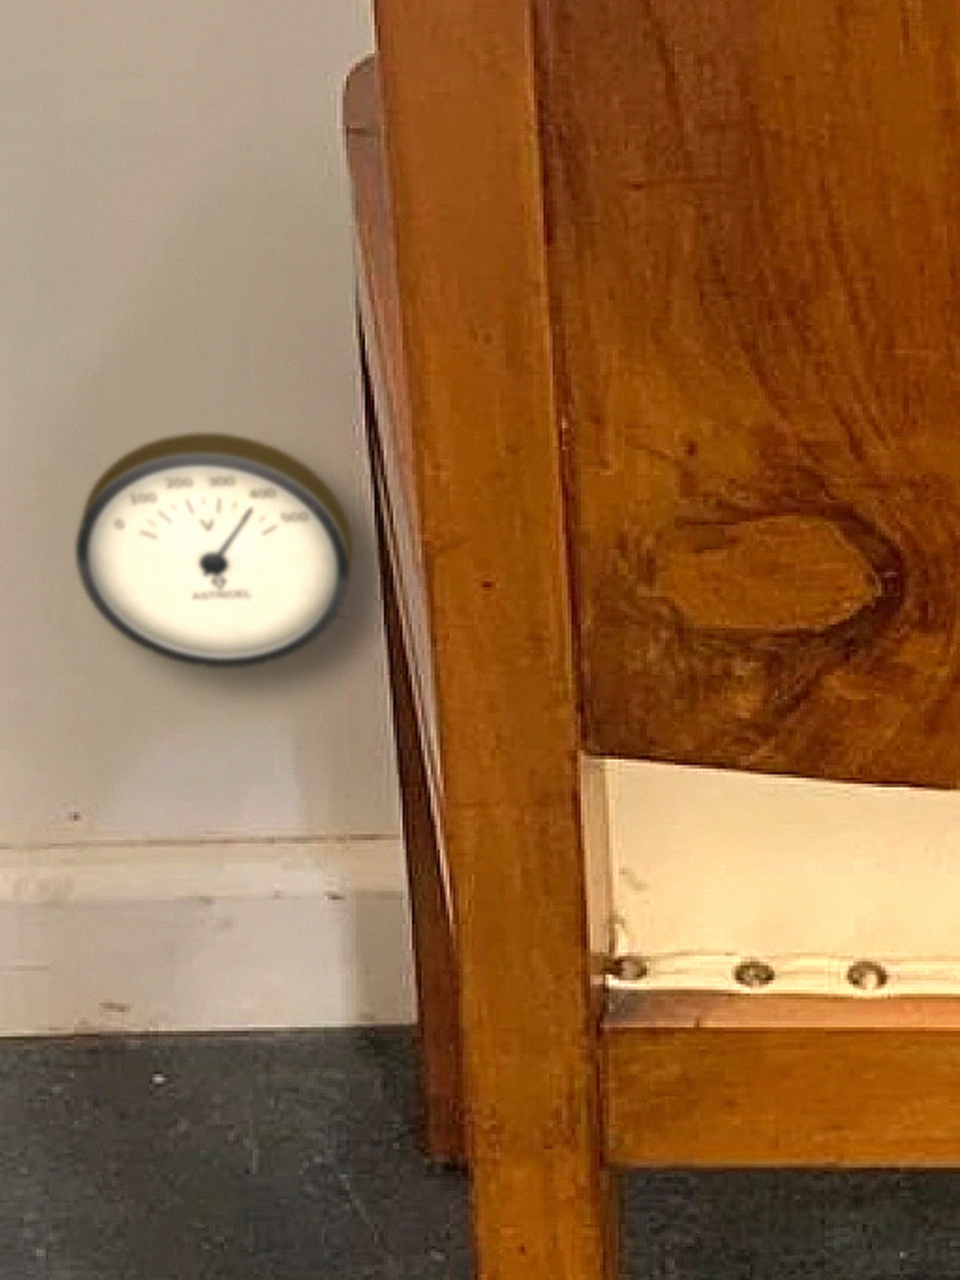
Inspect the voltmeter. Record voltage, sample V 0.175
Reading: V 400
